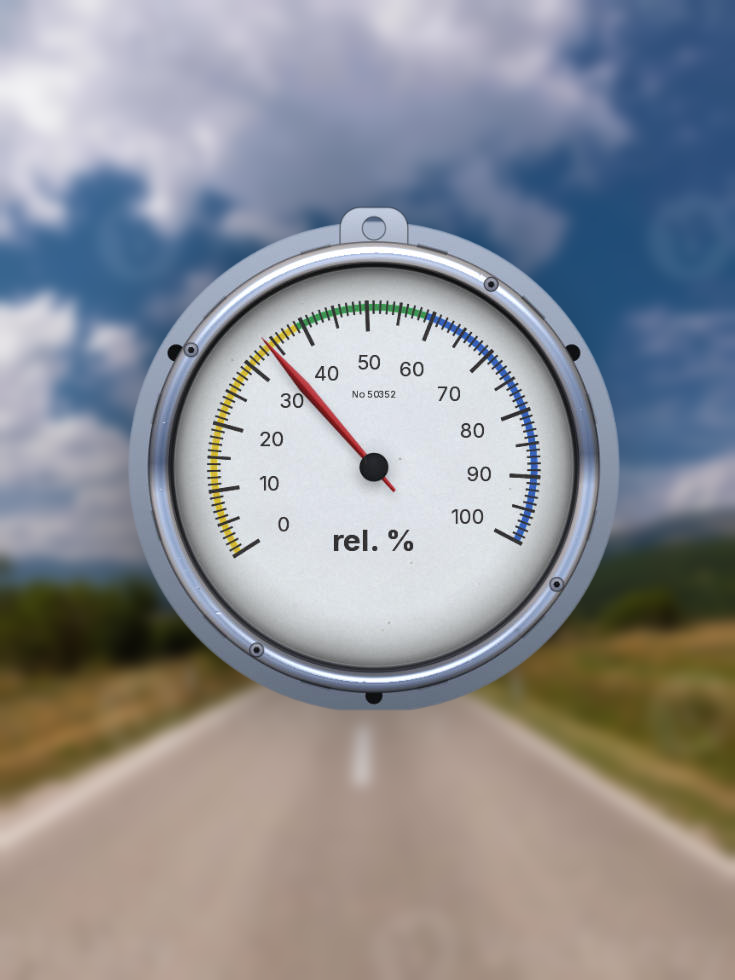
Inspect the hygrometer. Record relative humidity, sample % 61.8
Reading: % 34
